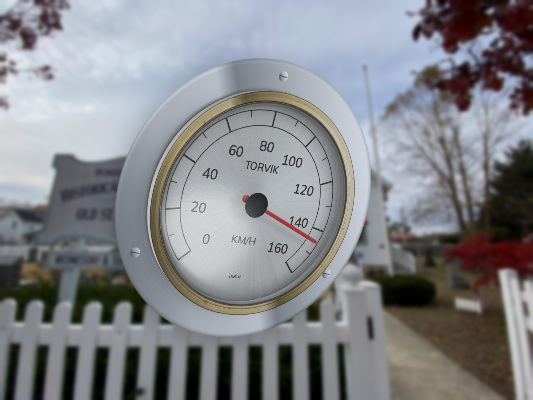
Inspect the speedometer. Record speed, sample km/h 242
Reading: km/h 145
